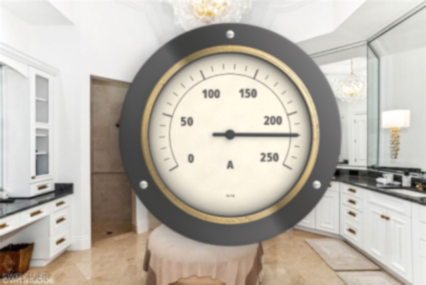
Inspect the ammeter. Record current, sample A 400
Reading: A 220
